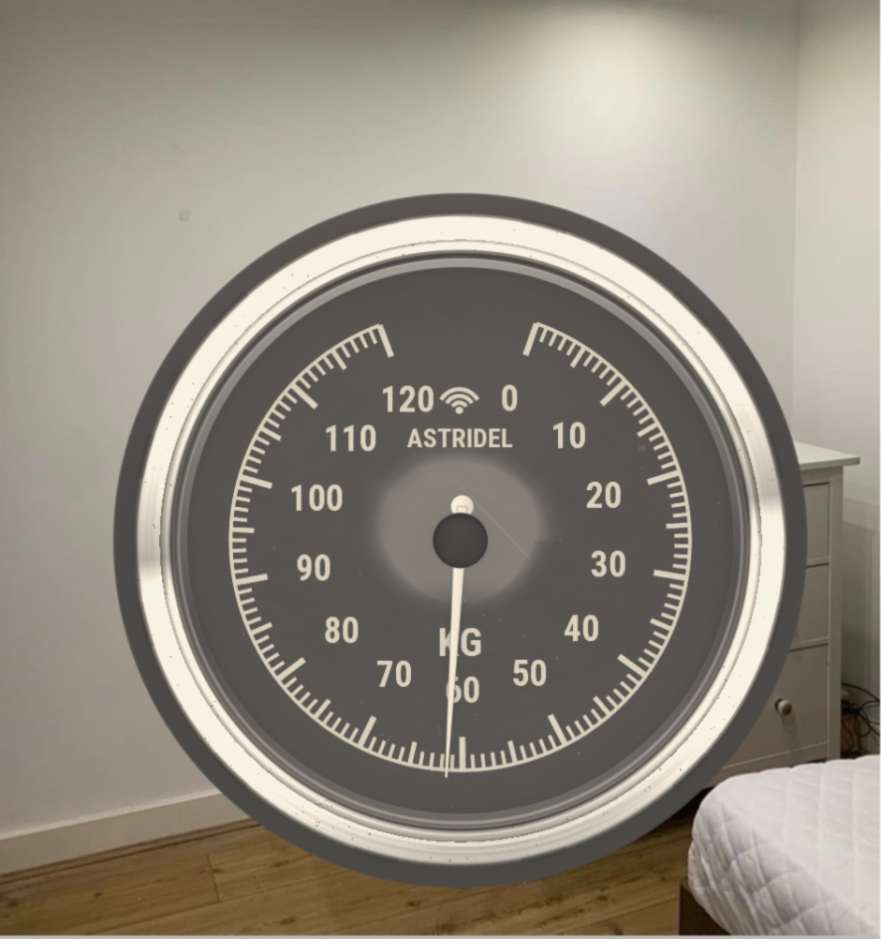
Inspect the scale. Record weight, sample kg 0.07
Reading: kg 61.5
